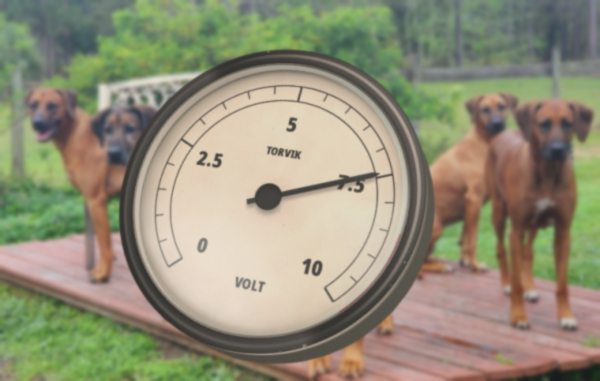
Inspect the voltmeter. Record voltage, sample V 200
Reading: V 7.5
